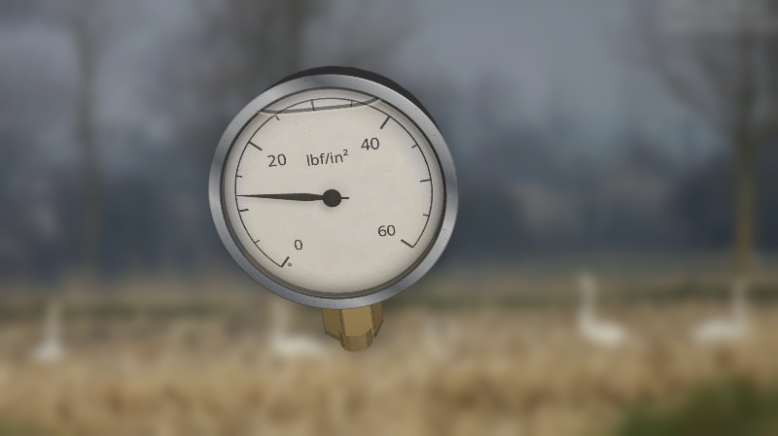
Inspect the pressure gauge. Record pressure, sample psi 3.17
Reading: psi 12.5
